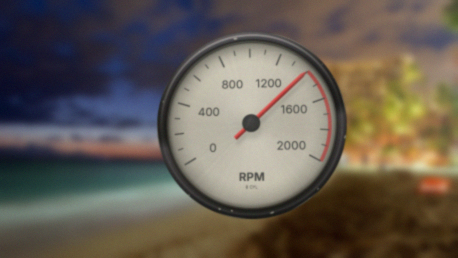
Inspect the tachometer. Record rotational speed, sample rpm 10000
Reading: rpm 1400
